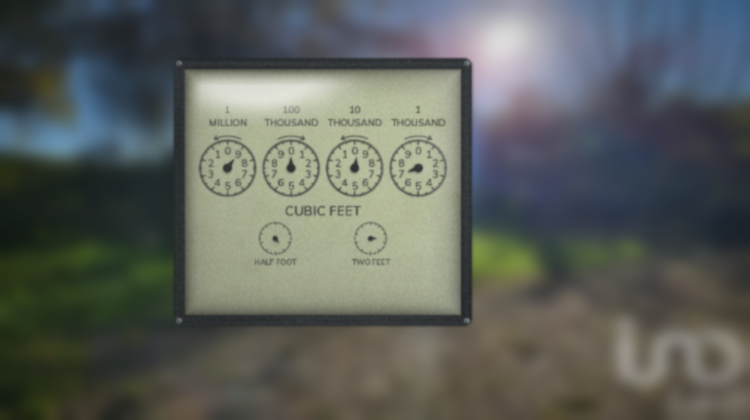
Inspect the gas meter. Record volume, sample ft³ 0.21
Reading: ft³ 899700
